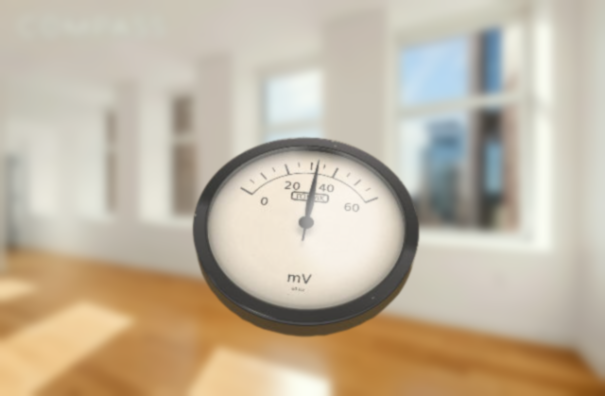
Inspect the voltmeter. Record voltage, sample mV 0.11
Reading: mV 32.5
